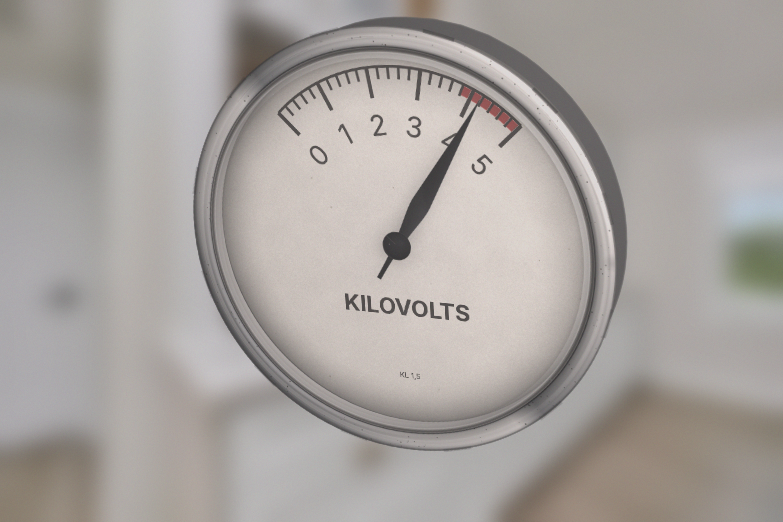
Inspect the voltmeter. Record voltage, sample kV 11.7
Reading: kV 4.2
